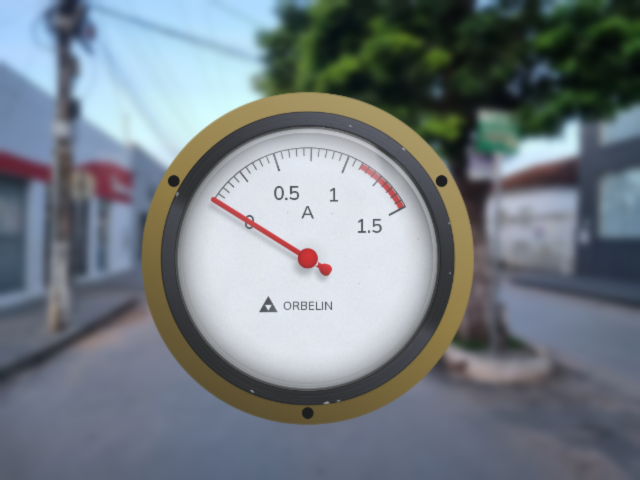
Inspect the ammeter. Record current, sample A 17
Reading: A 0
